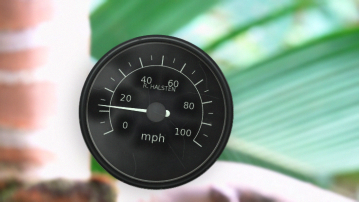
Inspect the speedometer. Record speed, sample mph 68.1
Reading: mph 12.5
